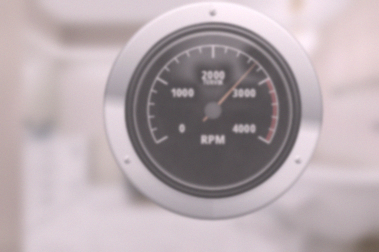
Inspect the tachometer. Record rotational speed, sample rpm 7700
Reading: rpm 2700
